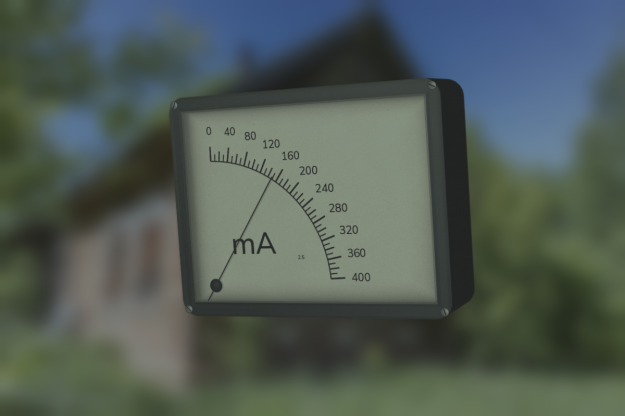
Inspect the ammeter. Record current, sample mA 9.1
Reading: mA 150
